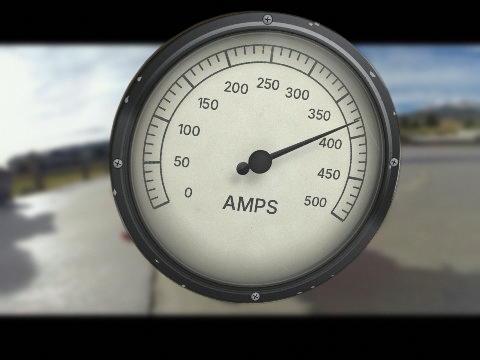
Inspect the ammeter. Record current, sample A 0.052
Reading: A 380
